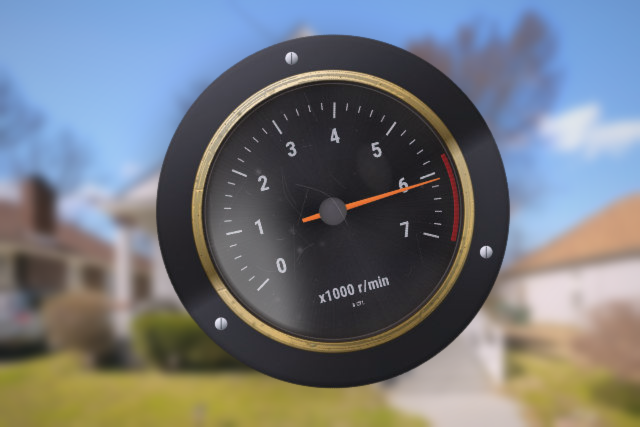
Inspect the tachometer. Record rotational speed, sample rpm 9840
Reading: rpm 6100
